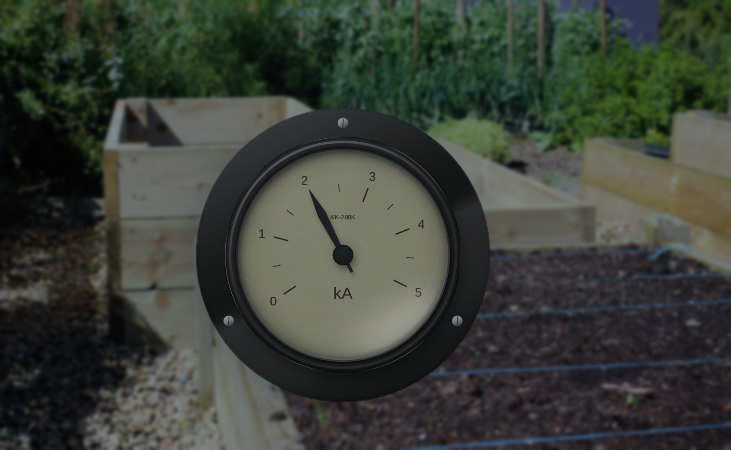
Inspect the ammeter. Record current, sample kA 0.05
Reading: kA 2
